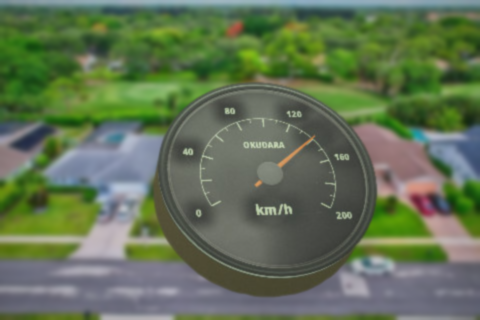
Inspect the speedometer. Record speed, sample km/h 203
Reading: km/h 140
